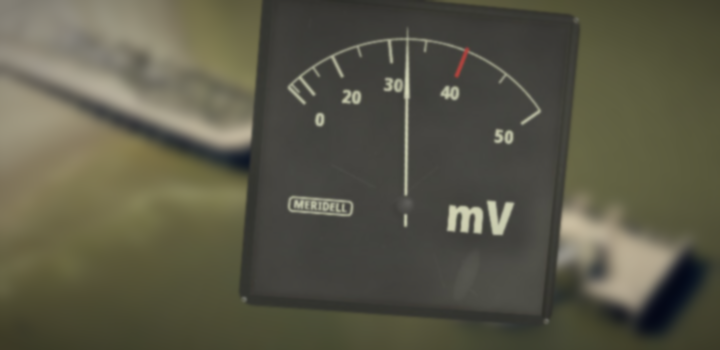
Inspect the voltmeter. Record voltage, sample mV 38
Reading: mV 32.5
